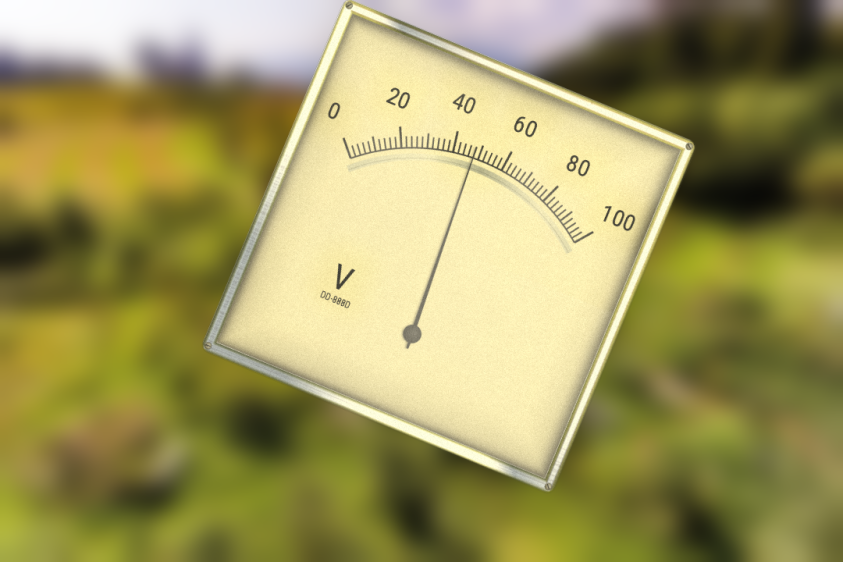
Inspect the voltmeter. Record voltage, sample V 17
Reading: V 48
